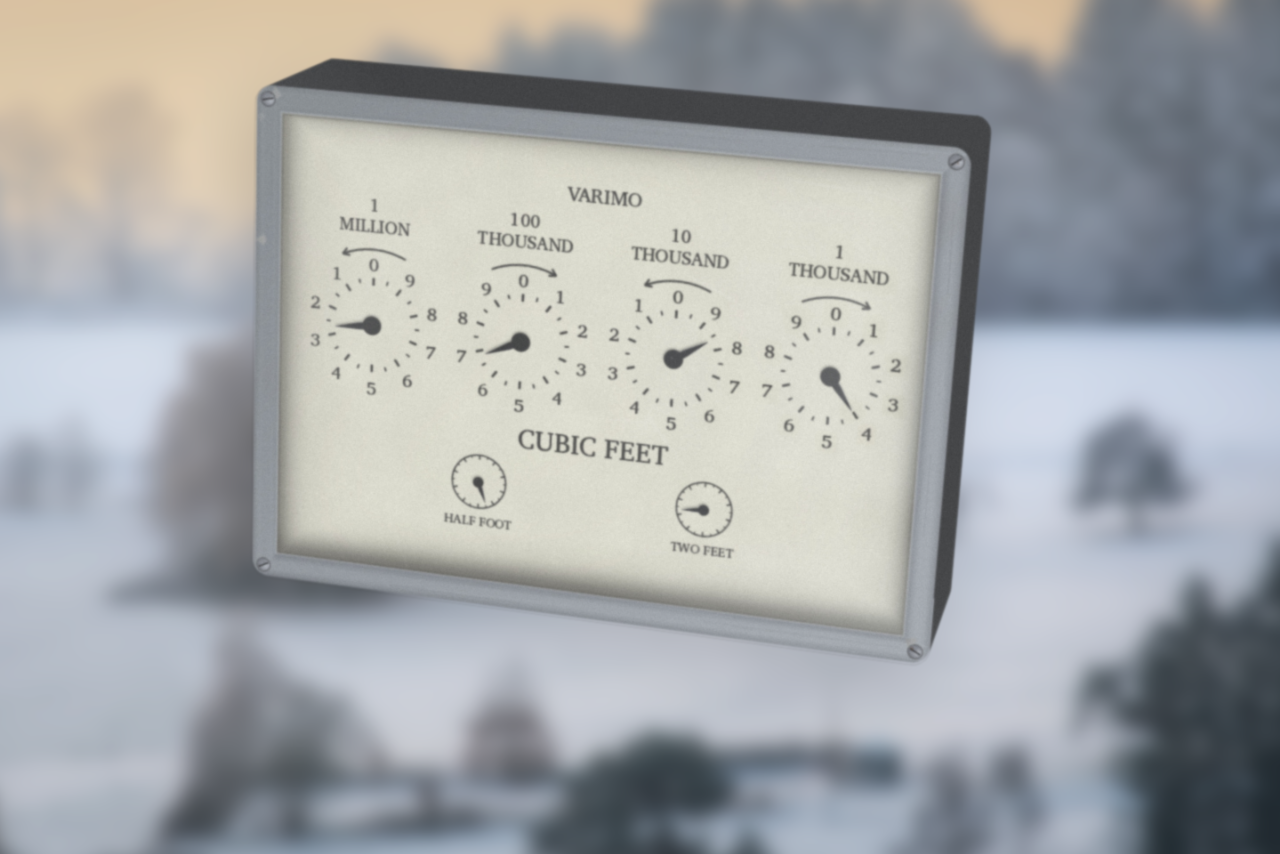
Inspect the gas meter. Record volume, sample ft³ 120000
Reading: ft³ 268400
